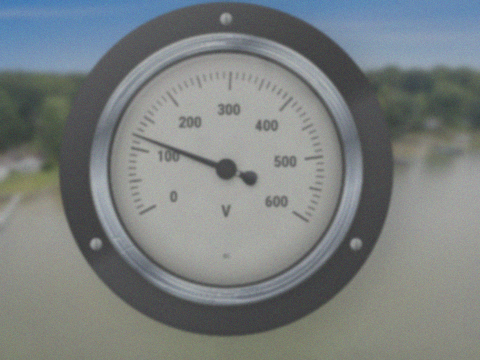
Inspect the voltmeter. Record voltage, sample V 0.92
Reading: V 120
